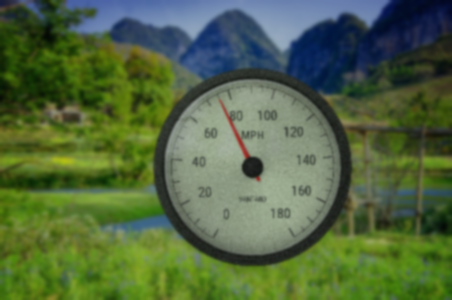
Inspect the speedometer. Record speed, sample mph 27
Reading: mph 75
